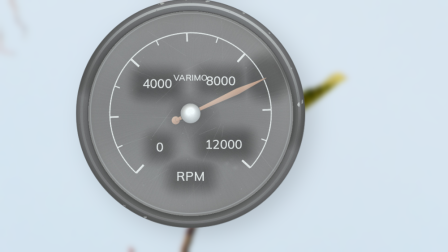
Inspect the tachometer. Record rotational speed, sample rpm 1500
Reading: rpm 9000
